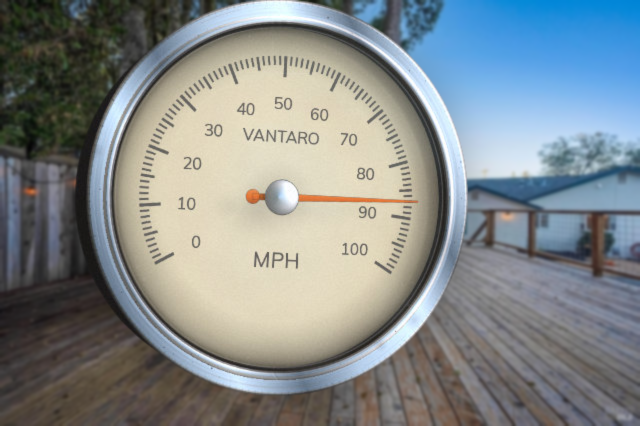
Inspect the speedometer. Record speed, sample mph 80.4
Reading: mph 87
